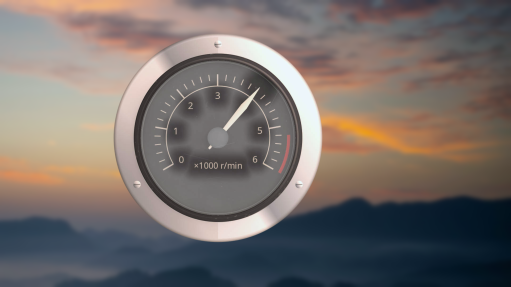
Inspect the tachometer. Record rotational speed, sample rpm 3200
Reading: rpm 4000
